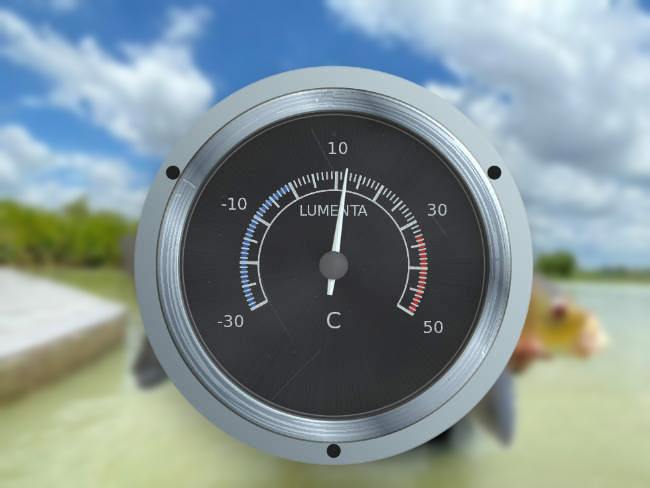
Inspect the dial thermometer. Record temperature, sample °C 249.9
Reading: °C 12
